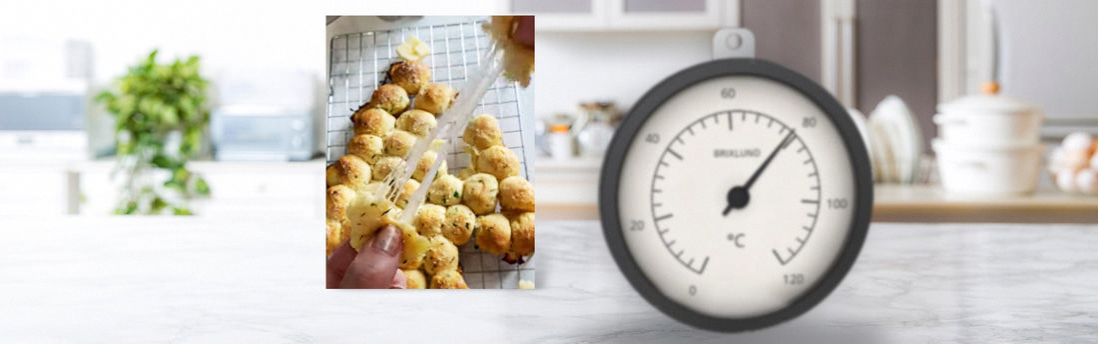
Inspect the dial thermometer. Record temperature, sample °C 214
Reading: °C 78
